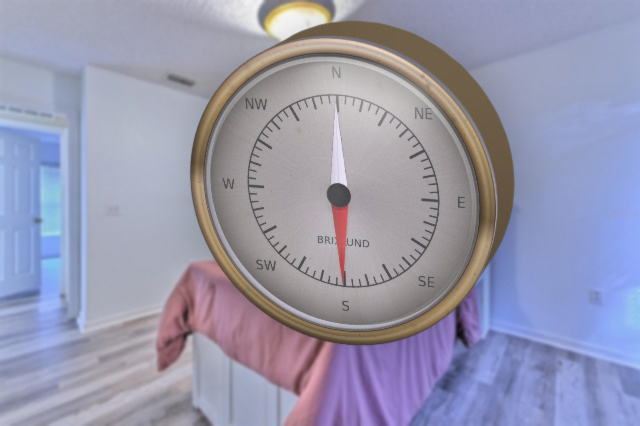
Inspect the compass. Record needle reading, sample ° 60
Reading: ° 180
